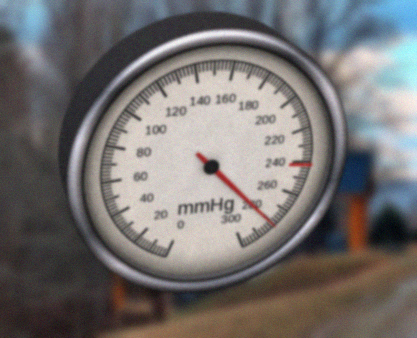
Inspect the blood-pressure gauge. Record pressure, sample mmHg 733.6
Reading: mmHg 280
